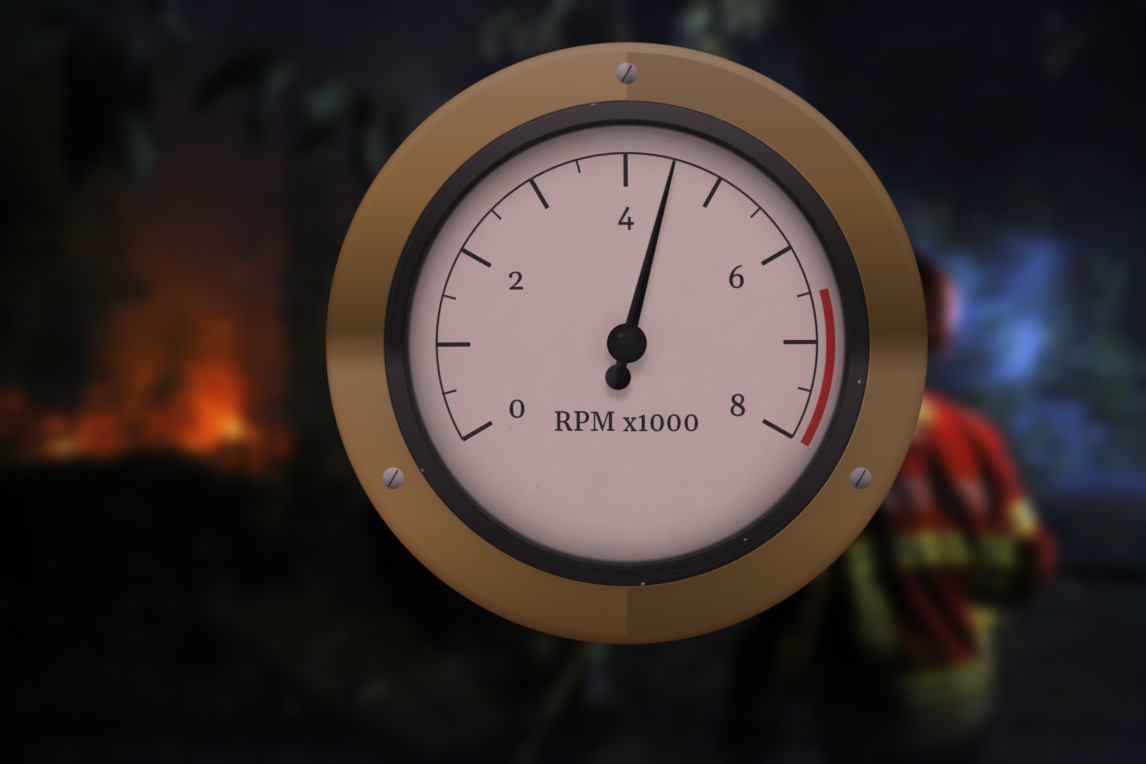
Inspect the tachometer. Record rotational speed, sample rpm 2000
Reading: rpm 4500
